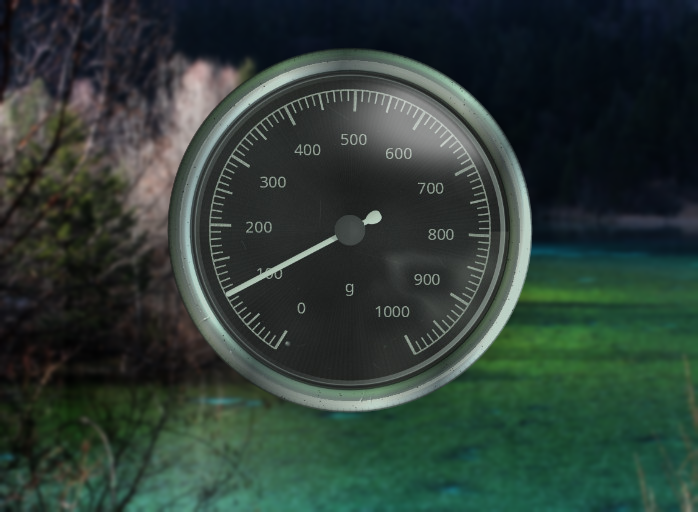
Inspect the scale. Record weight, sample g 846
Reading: g 100
